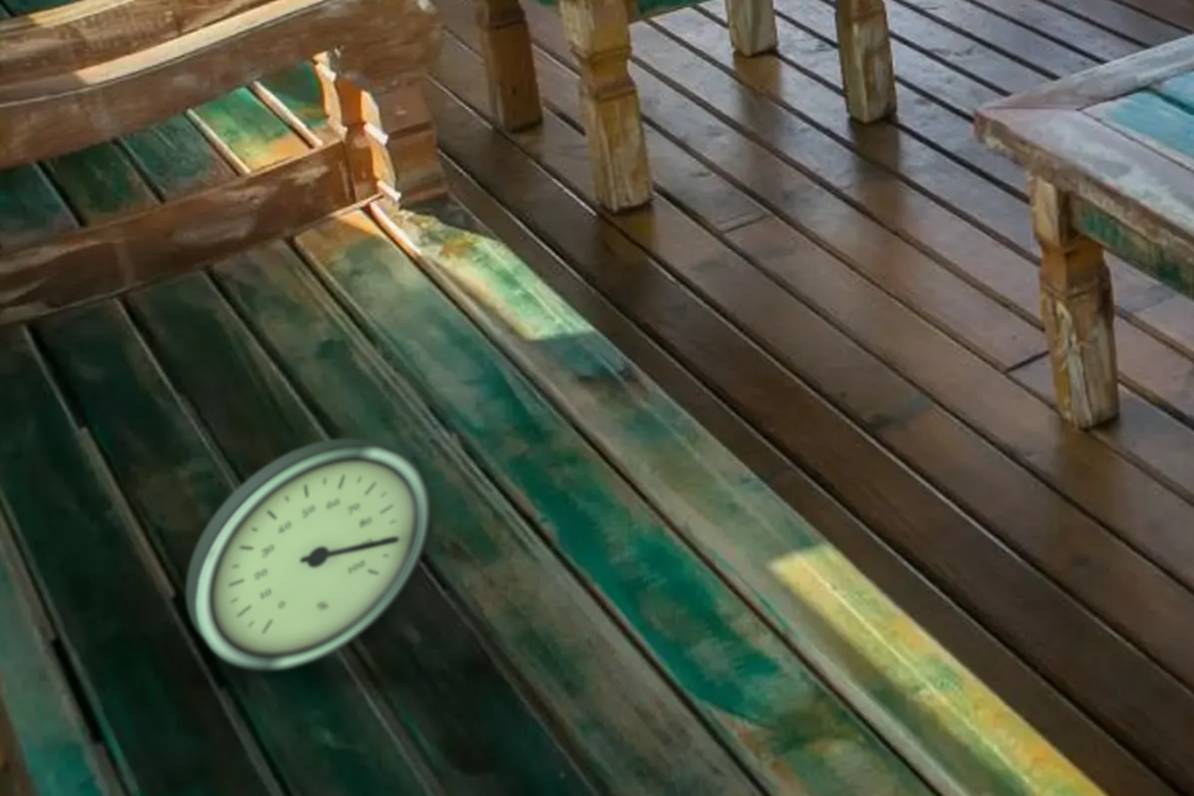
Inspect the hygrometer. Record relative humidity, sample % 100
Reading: % 90
